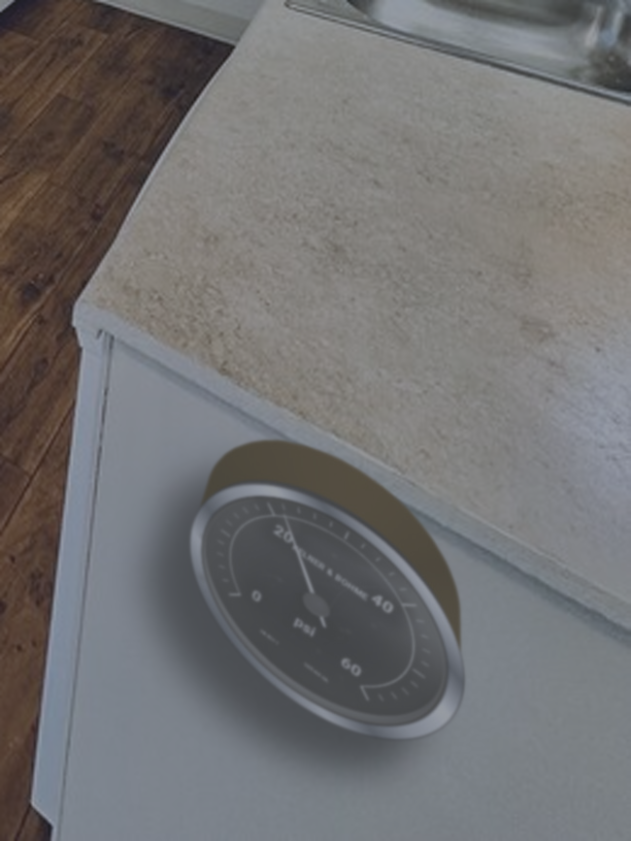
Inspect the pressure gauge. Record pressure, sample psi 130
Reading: psi 22
